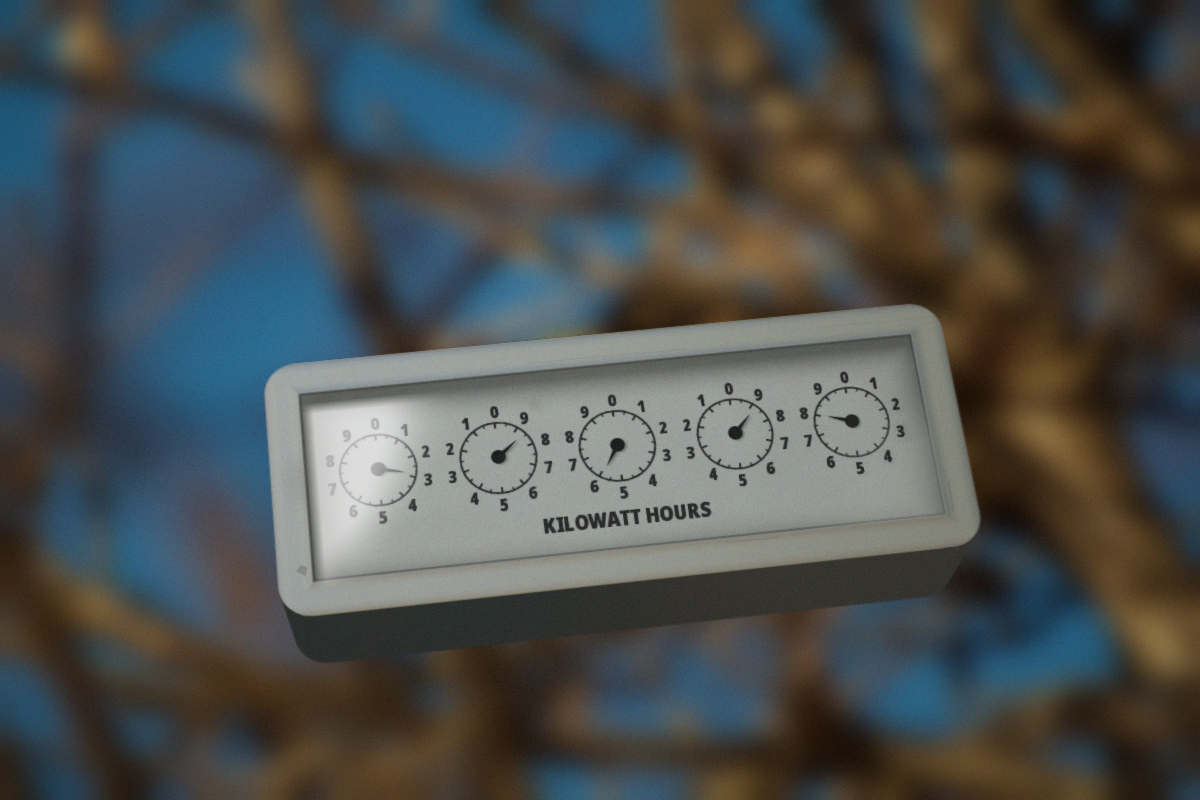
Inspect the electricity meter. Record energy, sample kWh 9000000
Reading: kWh 28588
